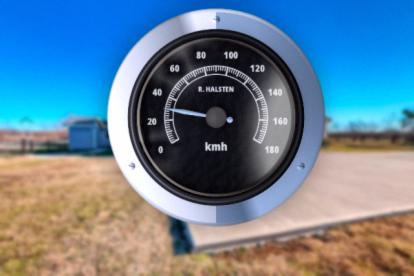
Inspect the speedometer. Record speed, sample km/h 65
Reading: km/h 30
